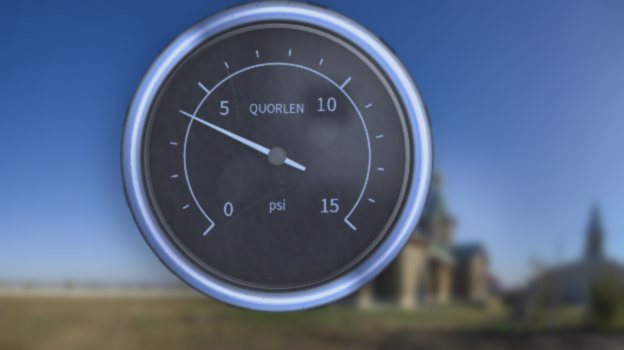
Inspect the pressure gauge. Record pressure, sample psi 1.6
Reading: psi 4
